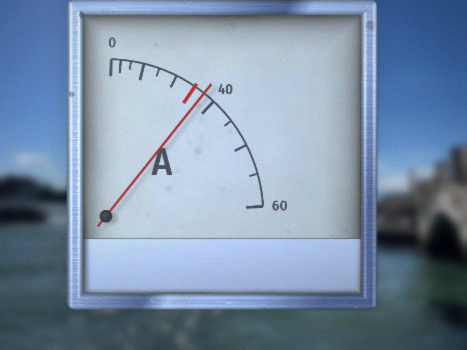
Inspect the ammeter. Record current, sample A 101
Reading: A 37.5
